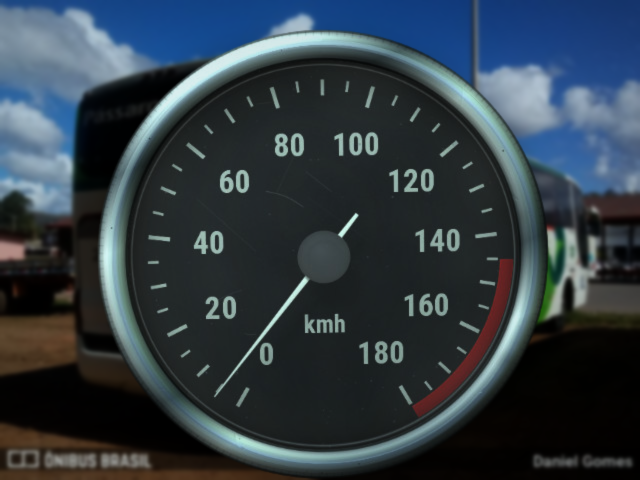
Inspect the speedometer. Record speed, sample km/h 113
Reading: km/h 5
